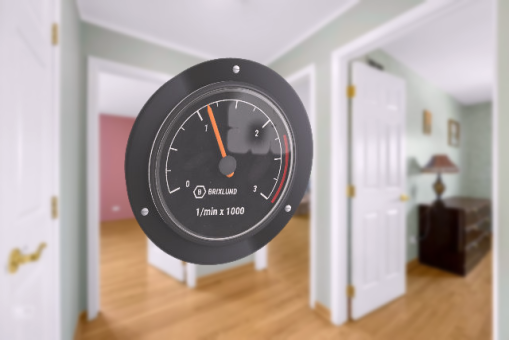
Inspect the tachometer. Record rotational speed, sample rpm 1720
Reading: rpm 1125
